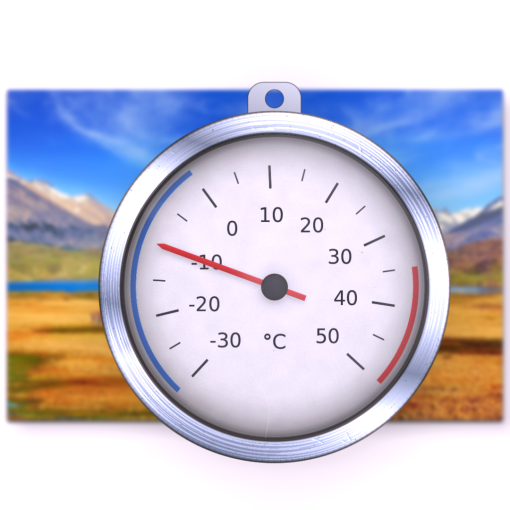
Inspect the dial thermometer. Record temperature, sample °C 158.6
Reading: °C -10
